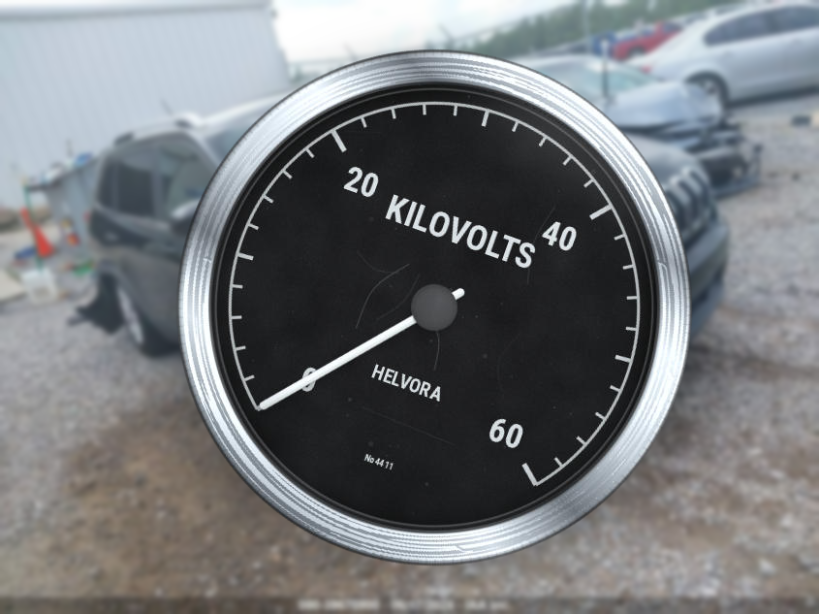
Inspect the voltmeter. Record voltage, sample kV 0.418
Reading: kV 0
